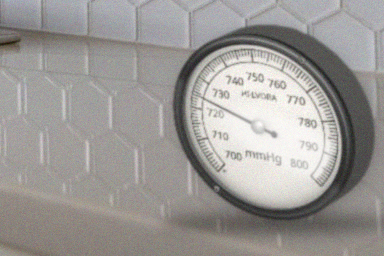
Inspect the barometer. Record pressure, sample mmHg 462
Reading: mmHg 725
